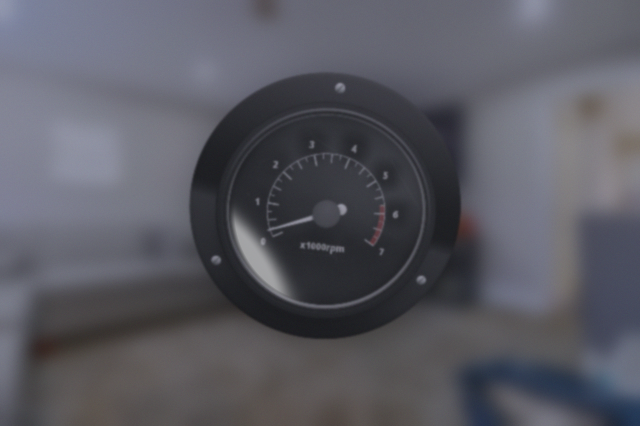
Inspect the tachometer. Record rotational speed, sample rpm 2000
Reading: rpm 250
